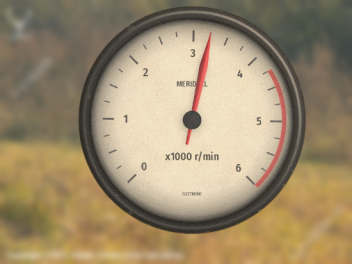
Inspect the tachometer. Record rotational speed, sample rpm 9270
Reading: rpm 3250
